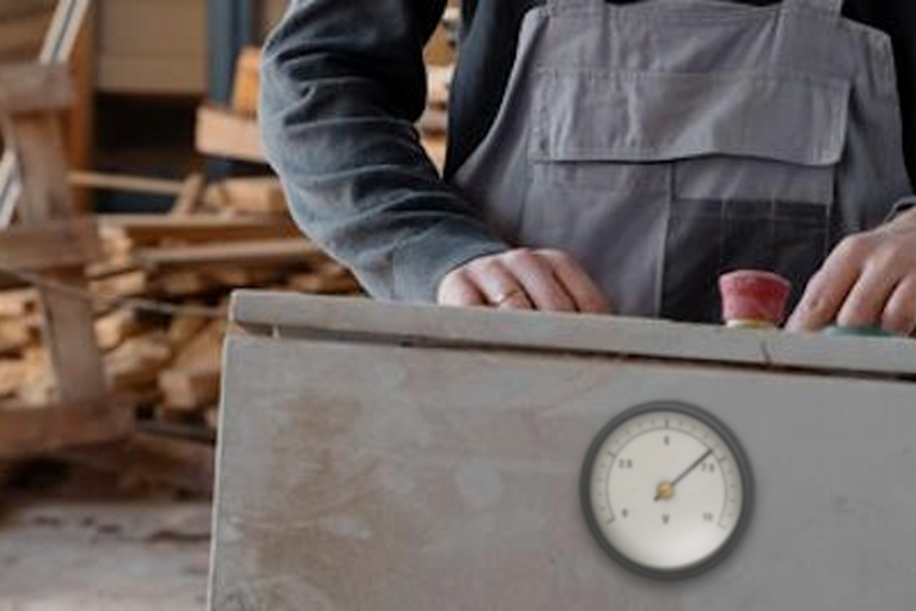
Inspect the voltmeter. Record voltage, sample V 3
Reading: V 7
